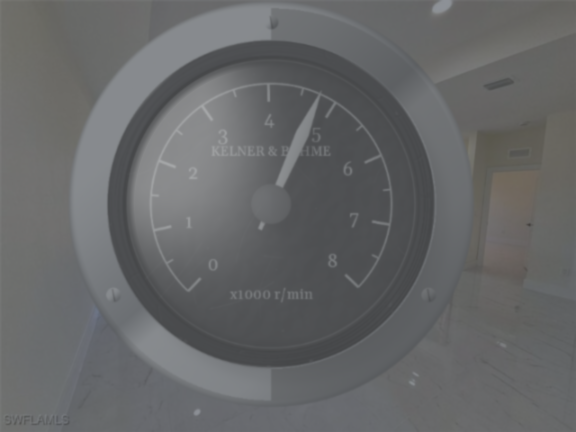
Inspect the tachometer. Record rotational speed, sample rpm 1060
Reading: rpm 4750
